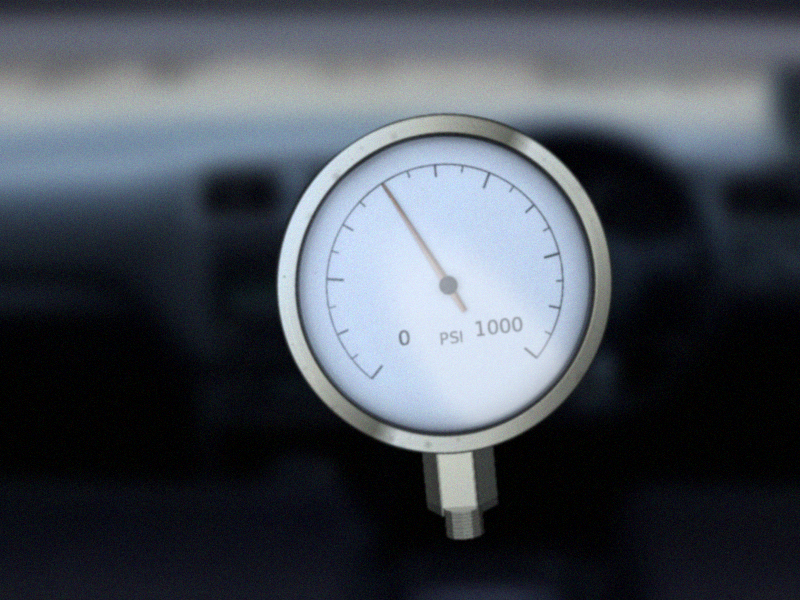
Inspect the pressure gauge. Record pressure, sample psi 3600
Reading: psi 400
